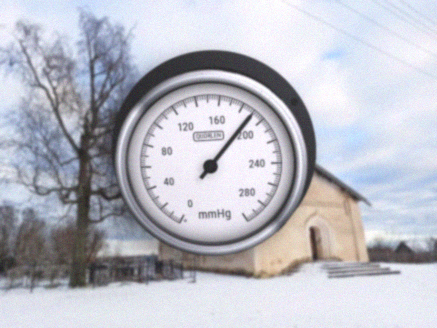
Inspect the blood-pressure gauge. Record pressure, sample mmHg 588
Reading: mmHg 190
